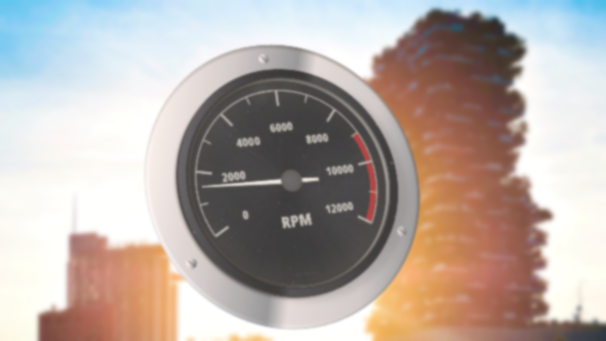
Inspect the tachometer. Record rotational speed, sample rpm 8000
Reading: rpm 1500
